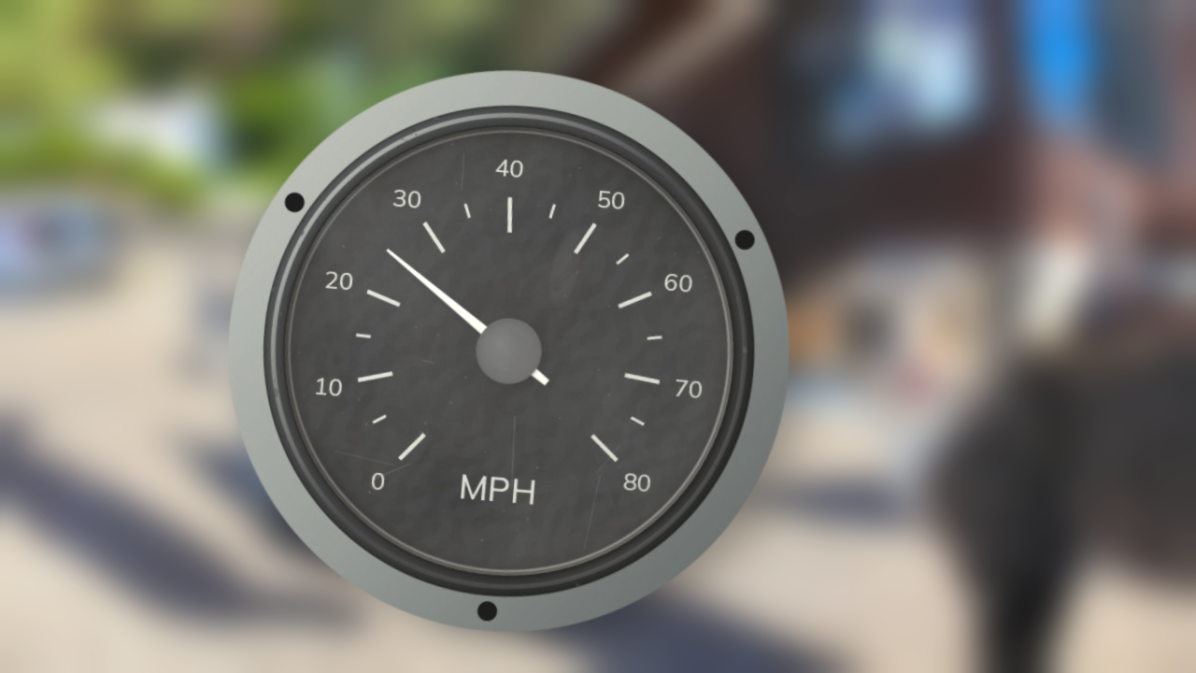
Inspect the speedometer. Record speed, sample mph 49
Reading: mph 25
